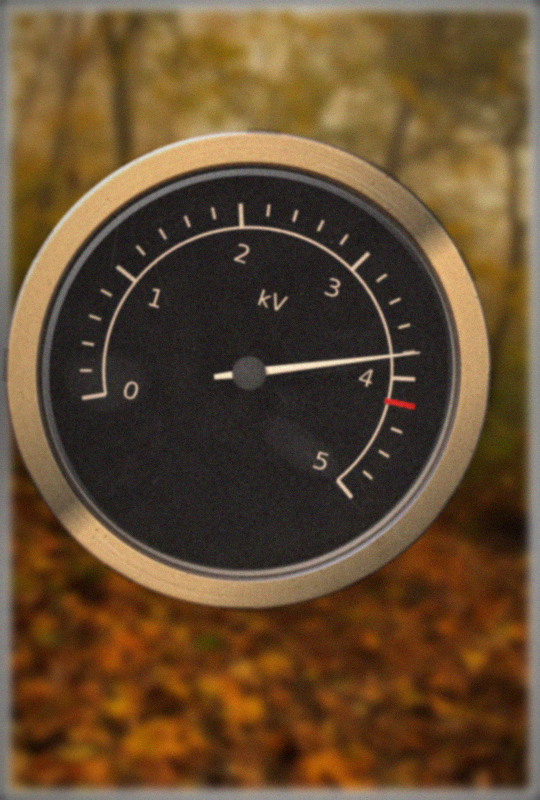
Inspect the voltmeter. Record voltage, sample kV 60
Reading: kV 3.8
